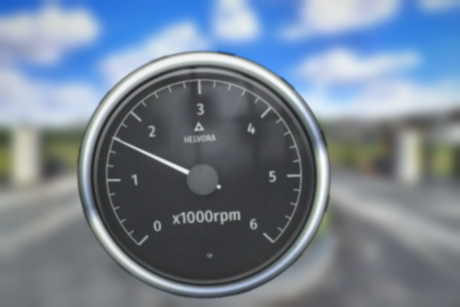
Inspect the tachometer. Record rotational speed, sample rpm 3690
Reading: rpm 1600
